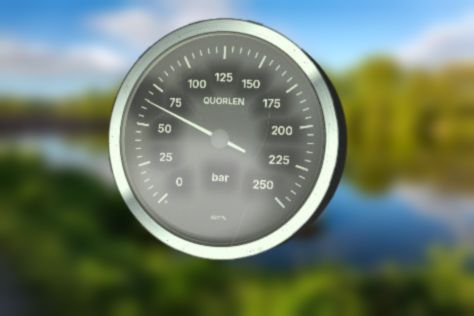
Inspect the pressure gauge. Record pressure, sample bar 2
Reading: bar 65
